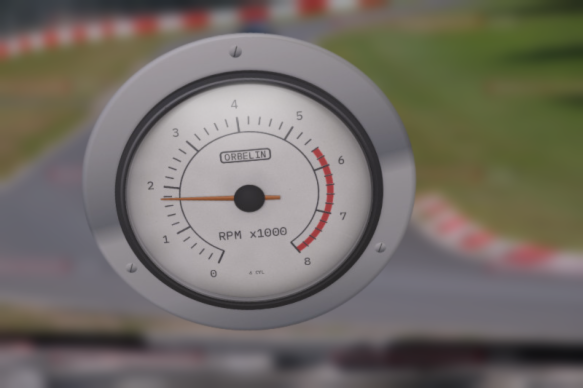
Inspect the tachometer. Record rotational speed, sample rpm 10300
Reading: rpm 1800
